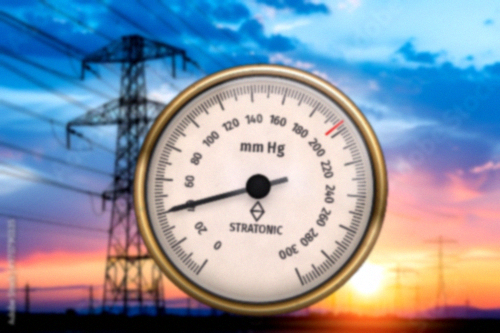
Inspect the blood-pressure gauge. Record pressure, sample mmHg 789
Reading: mmHg 40
